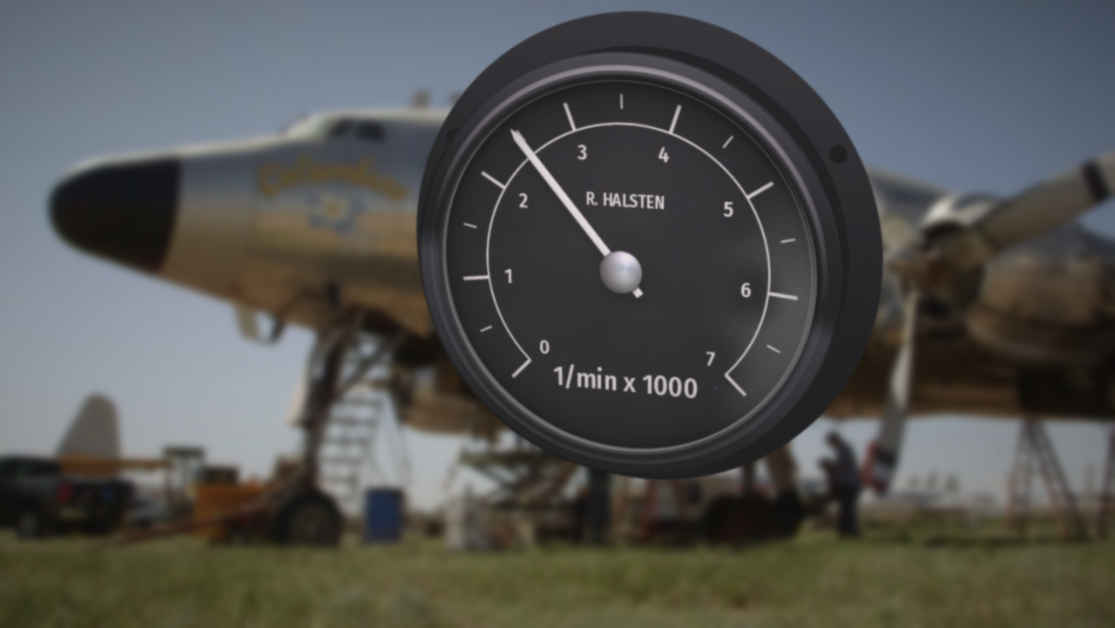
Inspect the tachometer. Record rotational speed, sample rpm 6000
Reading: rpm 2500
